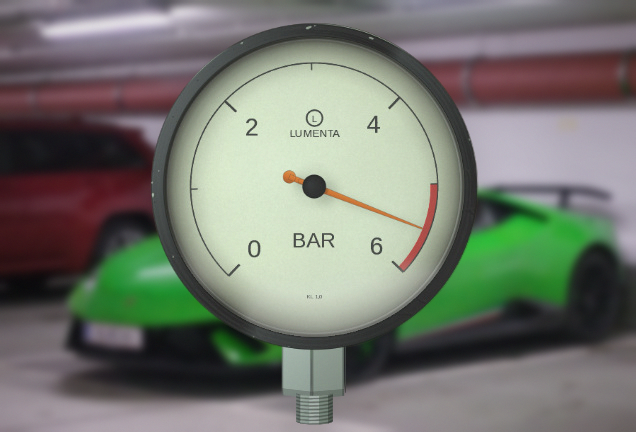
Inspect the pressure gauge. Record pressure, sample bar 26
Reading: bar 5.5
